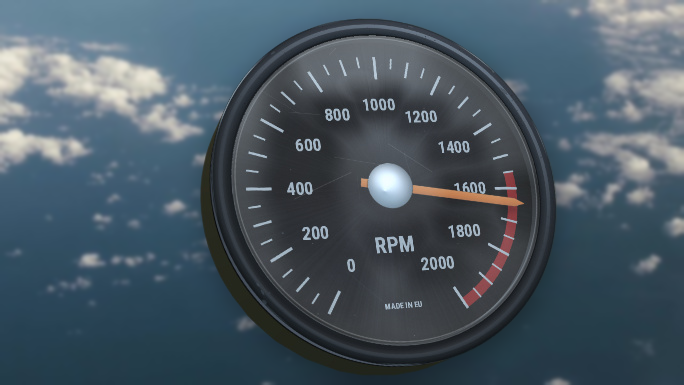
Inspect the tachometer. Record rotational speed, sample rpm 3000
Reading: rpm 1650
